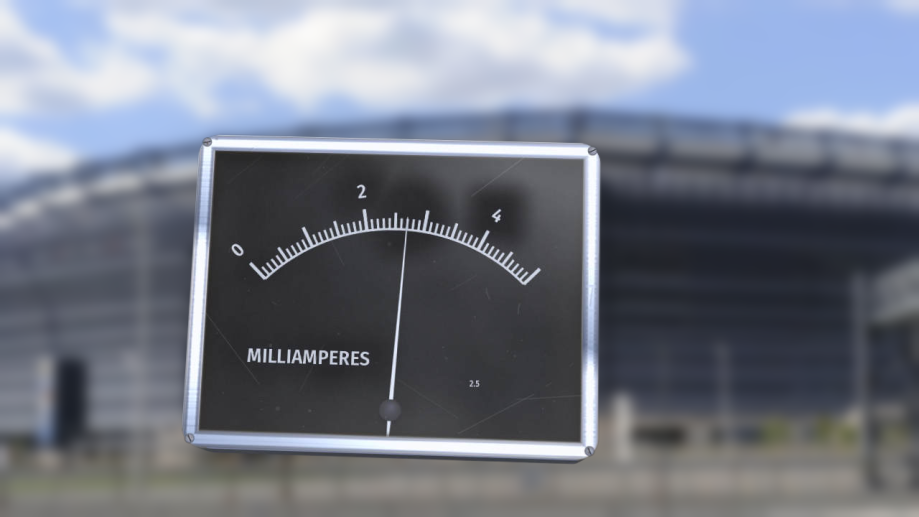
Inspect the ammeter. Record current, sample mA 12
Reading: mA 2.7
